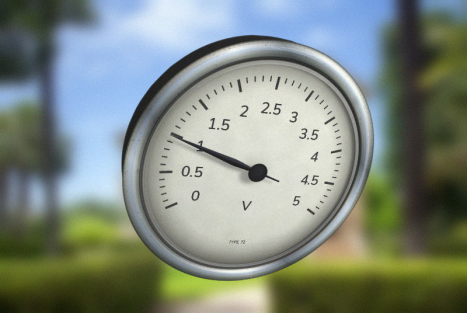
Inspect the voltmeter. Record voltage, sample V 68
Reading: V 1
